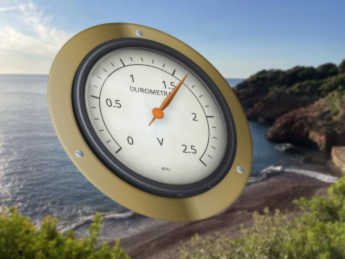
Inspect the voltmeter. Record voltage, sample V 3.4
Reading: V 1.6
